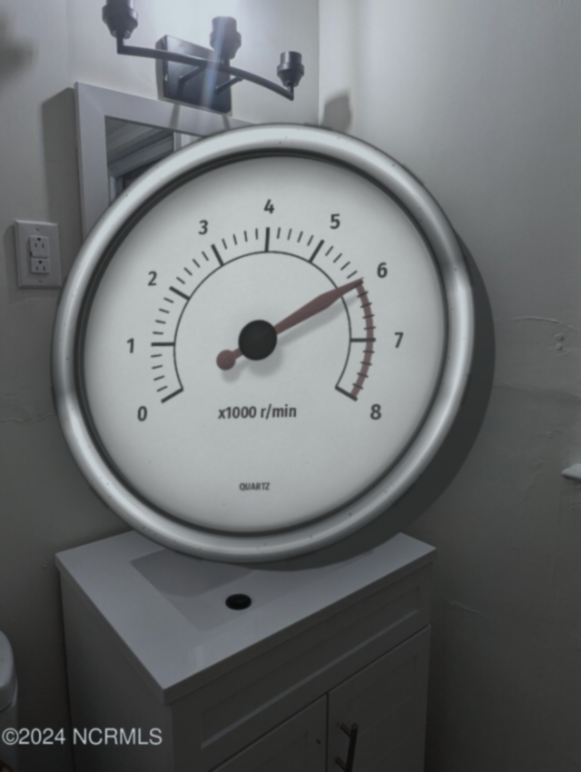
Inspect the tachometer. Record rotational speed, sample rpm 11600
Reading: rpm 6000
